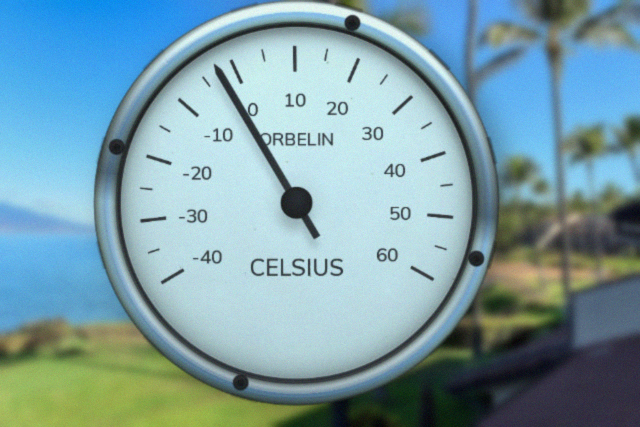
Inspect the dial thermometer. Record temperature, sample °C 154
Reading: °C -2.5
